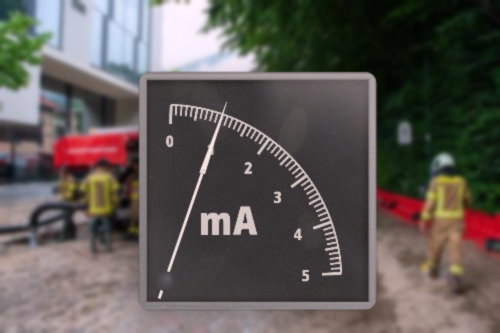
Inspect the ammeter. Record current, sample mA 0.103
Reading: mA 1
